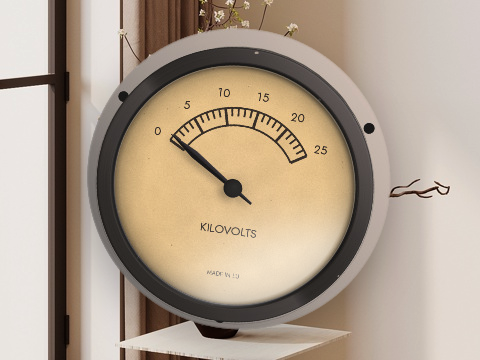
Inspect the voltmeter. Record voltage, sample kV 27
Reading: kV 1
